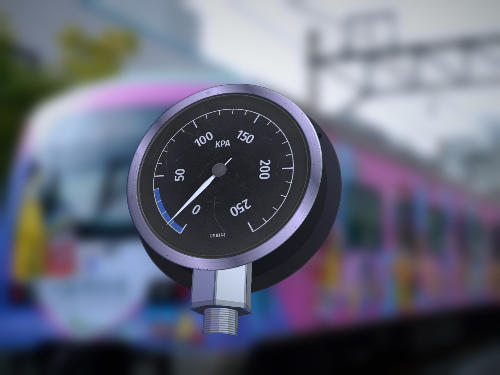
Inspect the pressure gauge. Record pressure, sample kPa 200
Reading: kPa 10
